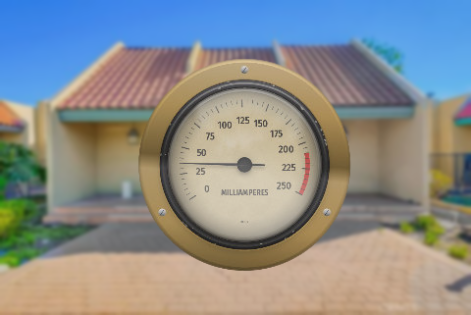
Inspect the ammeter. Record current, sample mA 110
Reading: mA 35
